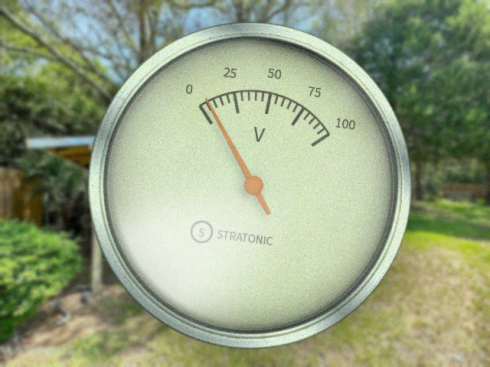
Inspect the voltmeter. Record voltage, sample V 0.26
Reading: V 5
